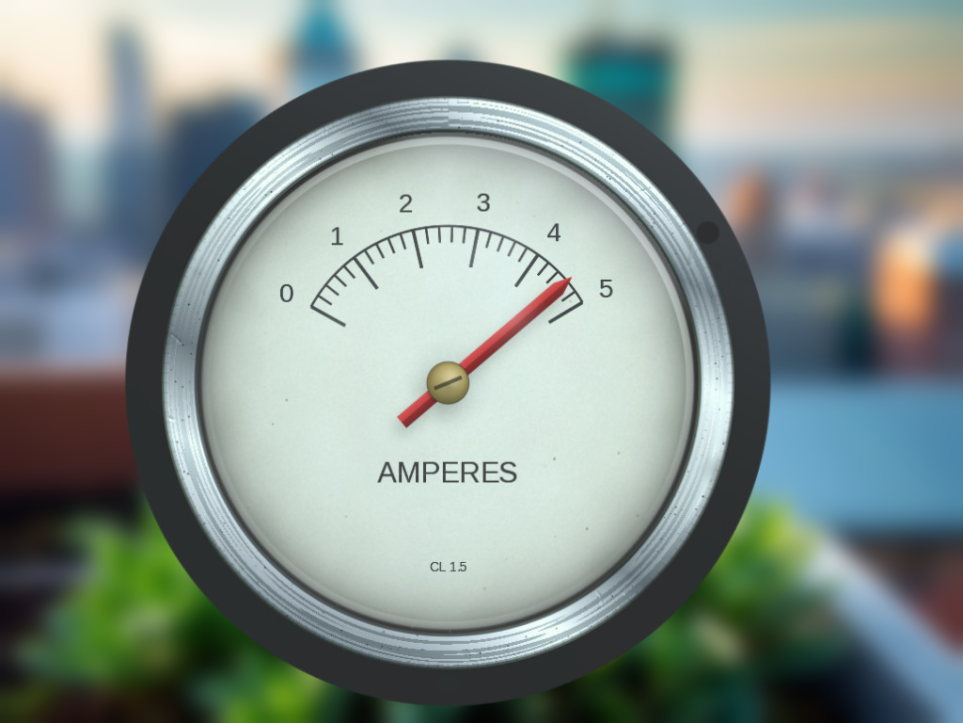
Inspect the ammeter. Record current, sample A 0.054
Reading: A 4.6
